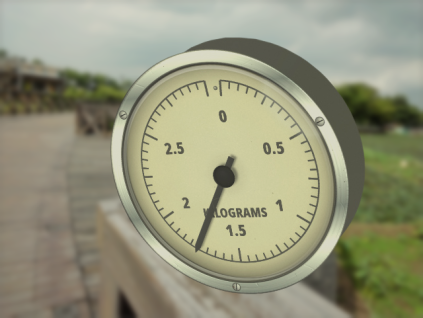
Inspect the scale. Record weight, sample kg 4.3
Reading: kg 1.75
